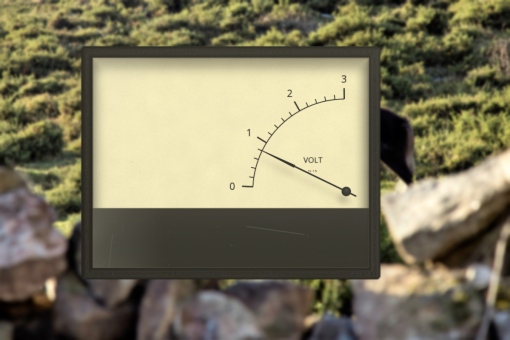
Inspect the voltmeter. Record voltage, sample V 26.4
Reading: V 0.8
